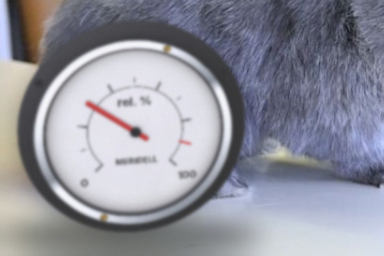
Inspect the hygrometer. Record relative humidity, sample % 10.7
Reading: % 30
